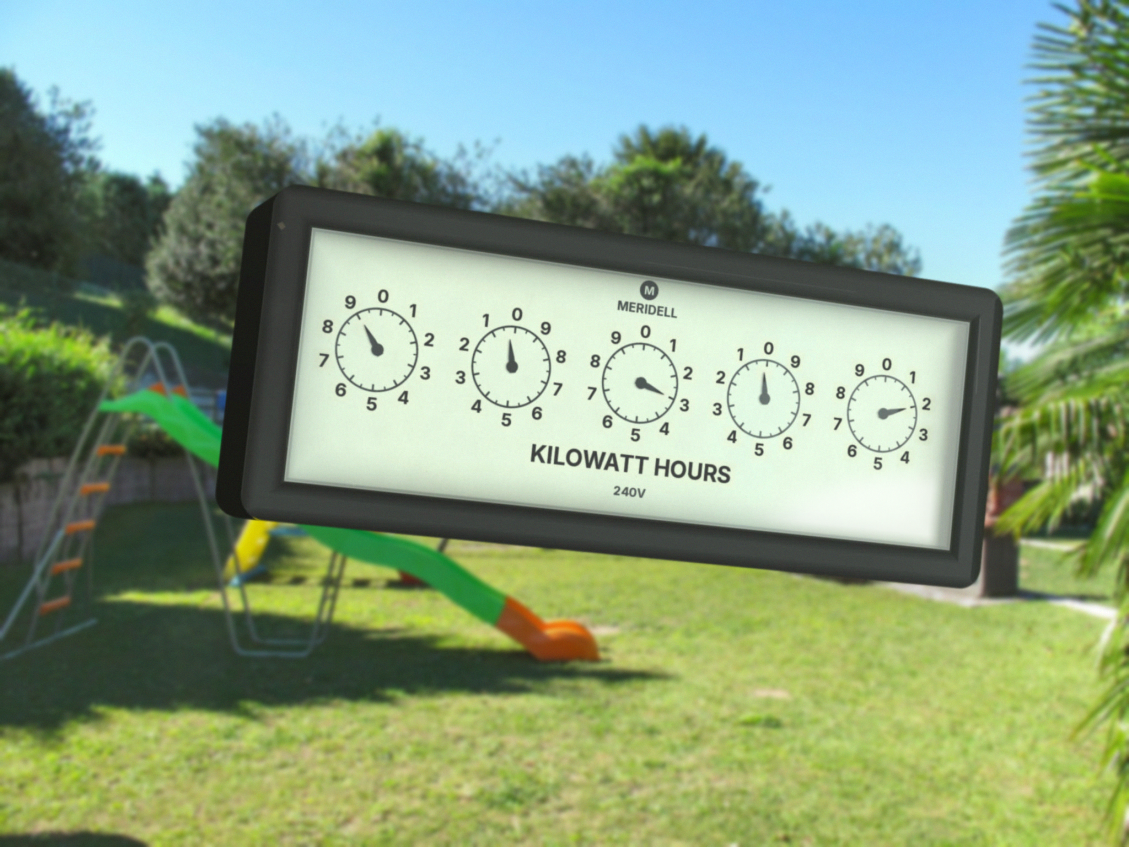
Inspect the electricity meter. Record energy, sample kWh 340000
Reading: kWh 90302
